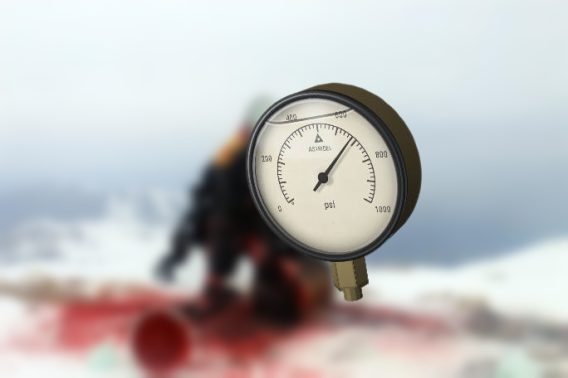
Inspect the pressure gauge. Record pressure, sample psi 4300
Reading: psi 680
